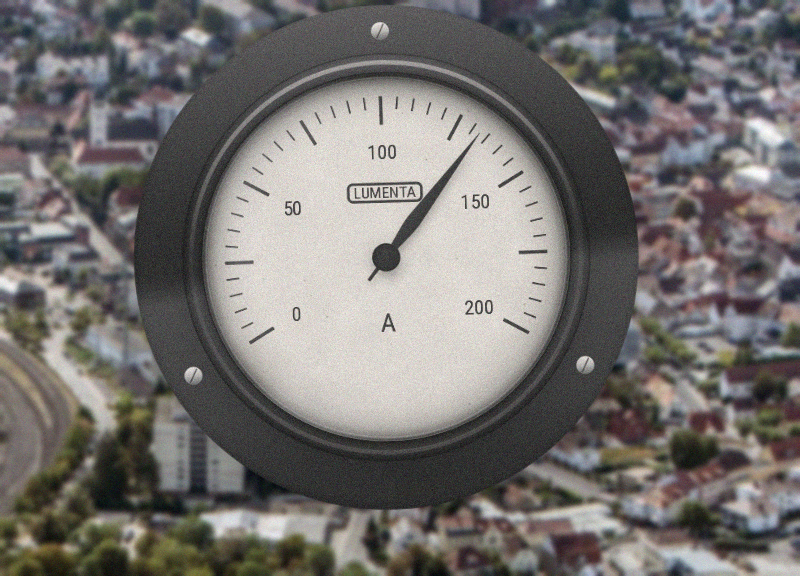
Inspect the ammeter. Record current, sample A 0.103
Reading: A 132.5
